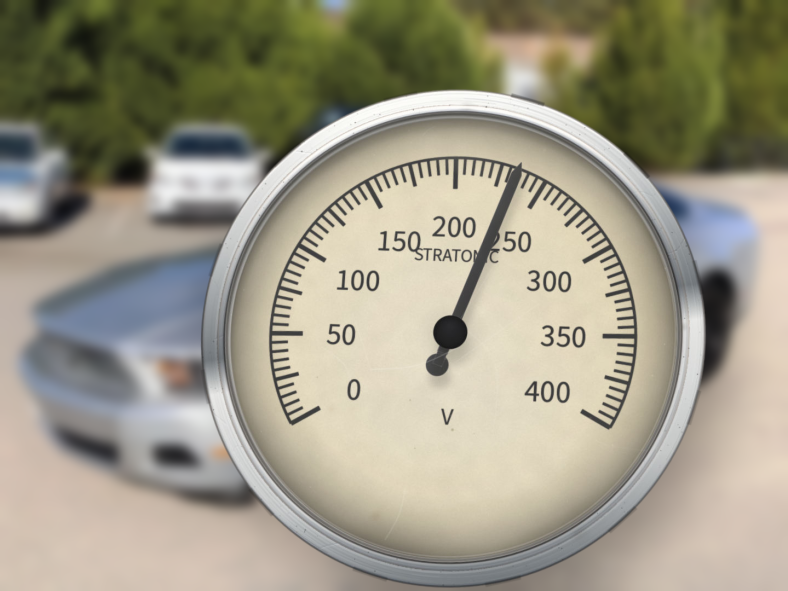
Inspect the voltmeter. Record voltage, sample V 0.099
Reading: V 235
